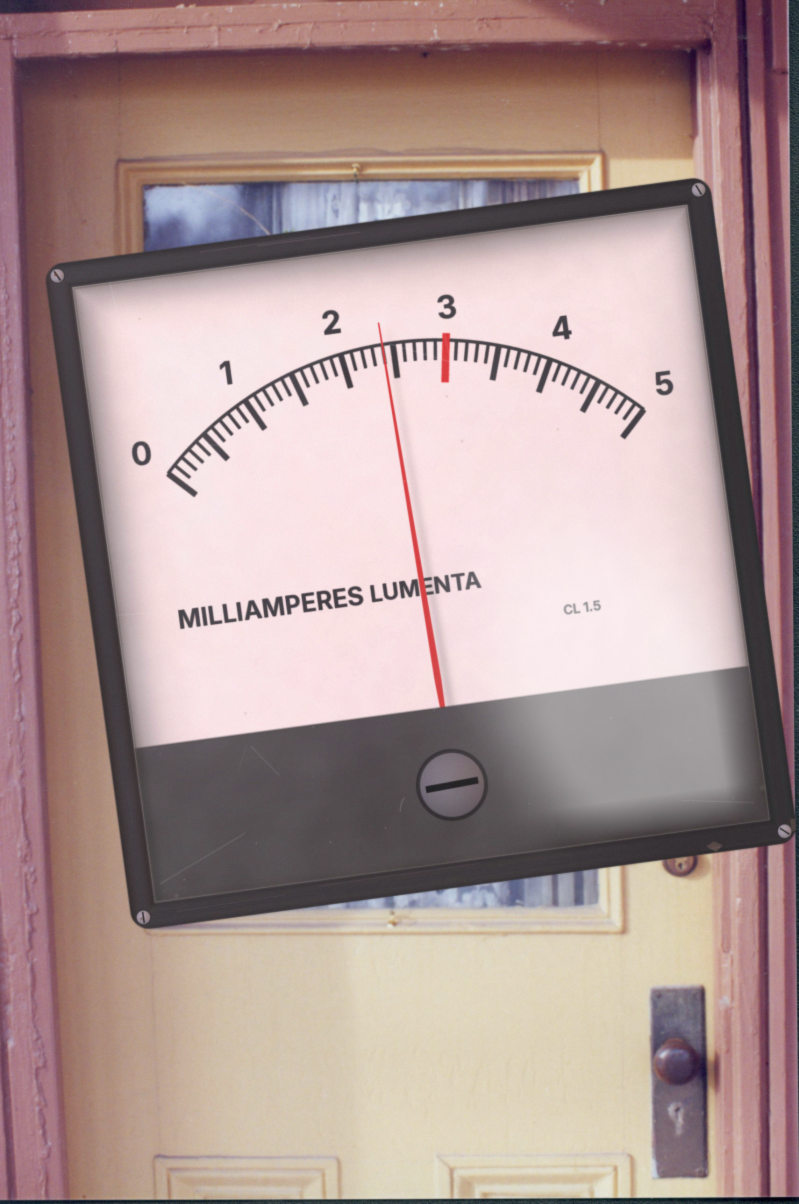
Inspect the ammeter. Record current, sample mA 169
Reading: mA 2.4
